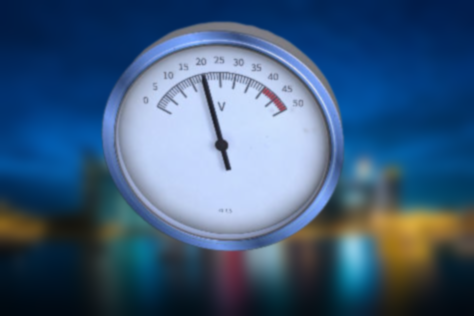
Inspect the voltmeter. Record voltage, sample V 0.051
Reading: V 20
